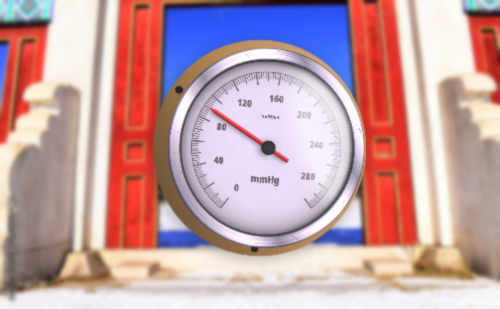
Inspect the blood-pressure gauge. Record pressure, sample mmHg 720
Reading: mmHg 90
